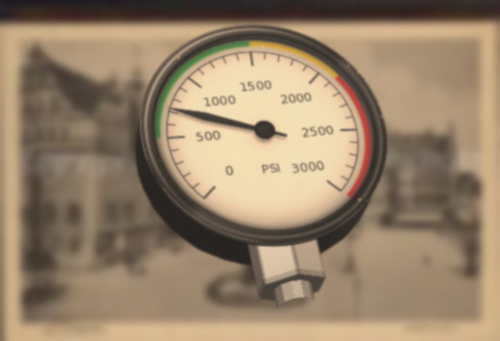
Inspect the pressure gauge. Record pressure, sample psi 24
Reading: psi 700
